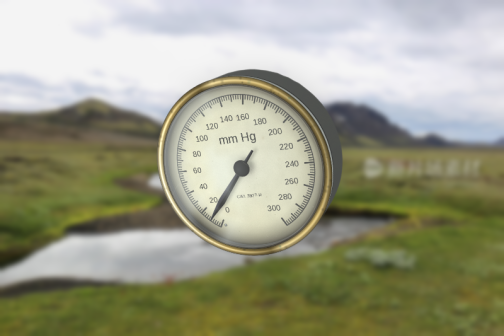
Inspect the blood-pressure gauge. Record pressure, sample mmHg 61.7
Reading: mmHg 10
